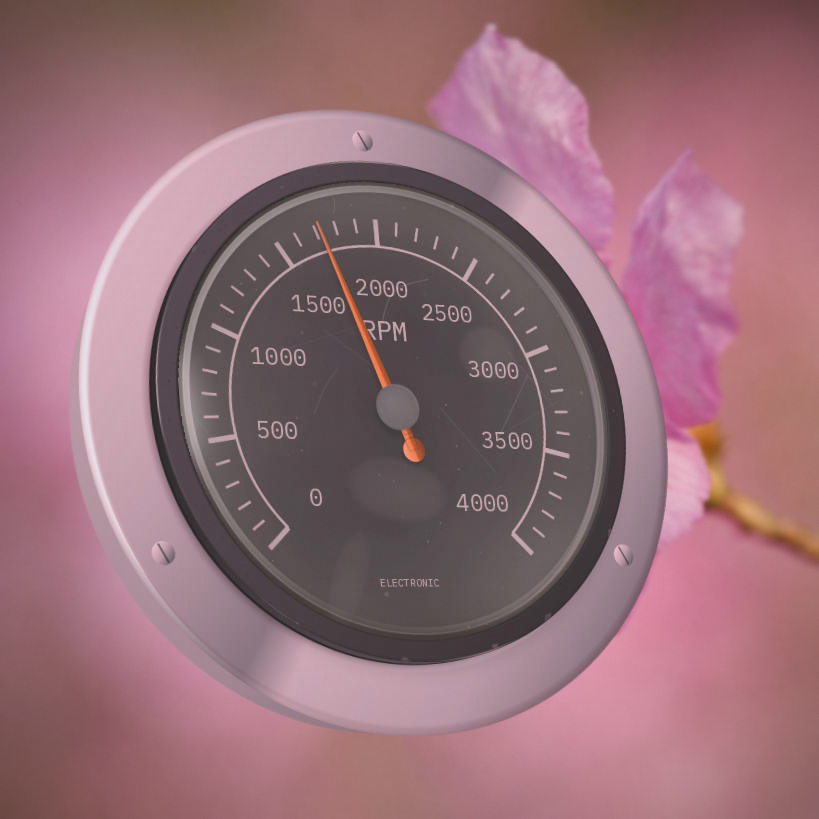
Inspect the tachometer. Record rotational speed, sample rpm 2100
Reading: rpm 1700
